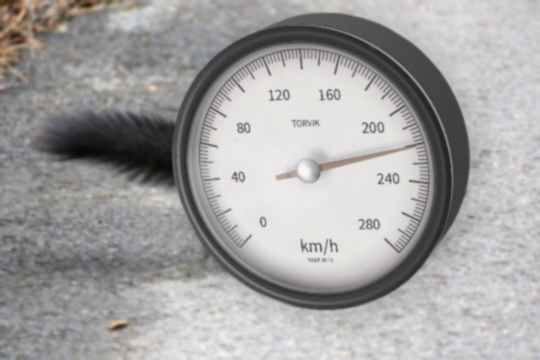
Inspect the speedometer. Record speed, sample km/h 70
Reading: km/h 220
